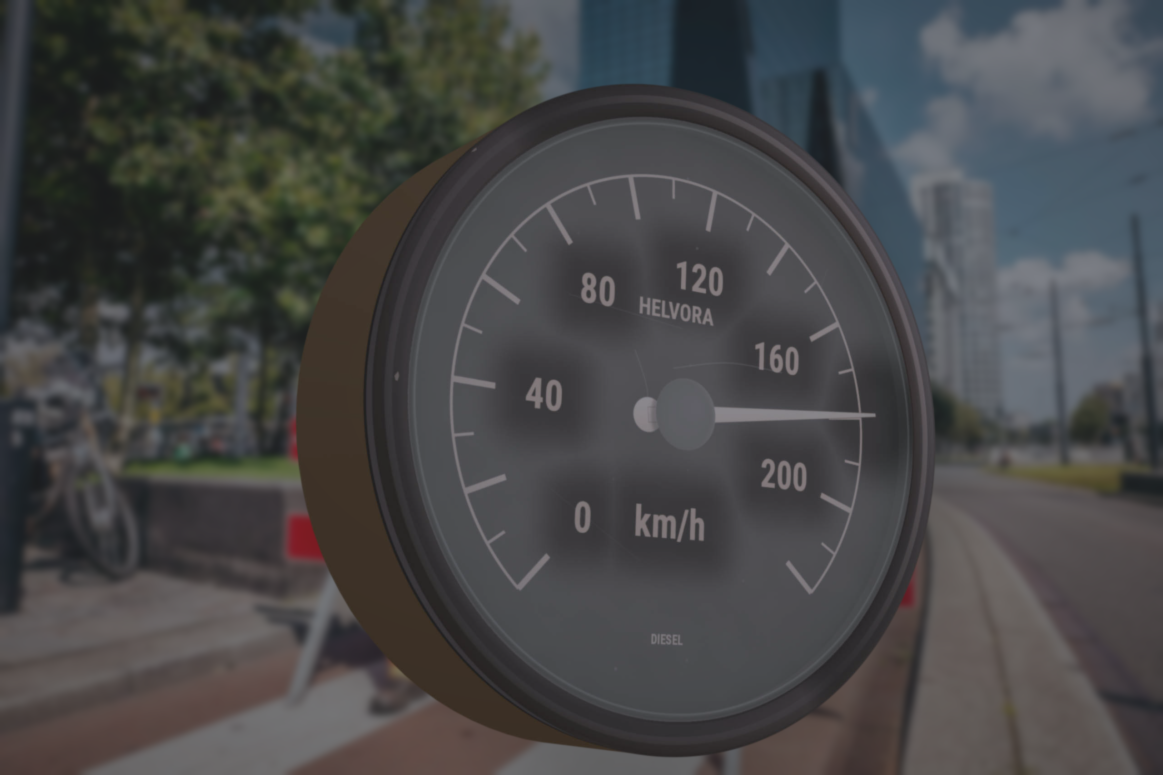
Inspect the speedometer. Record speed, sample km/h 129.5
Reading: km/h 180
